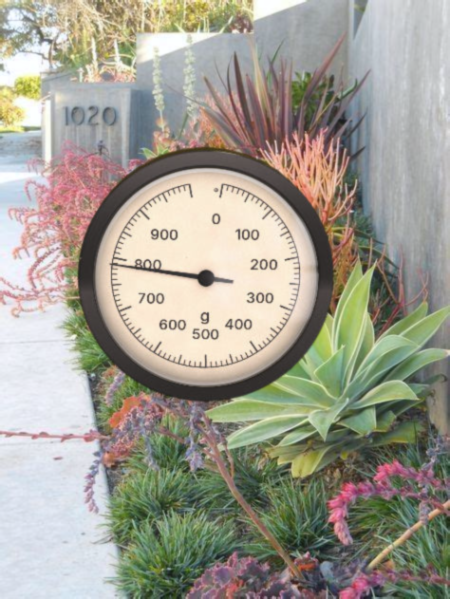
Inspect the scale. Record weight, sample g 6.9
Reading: g 790
